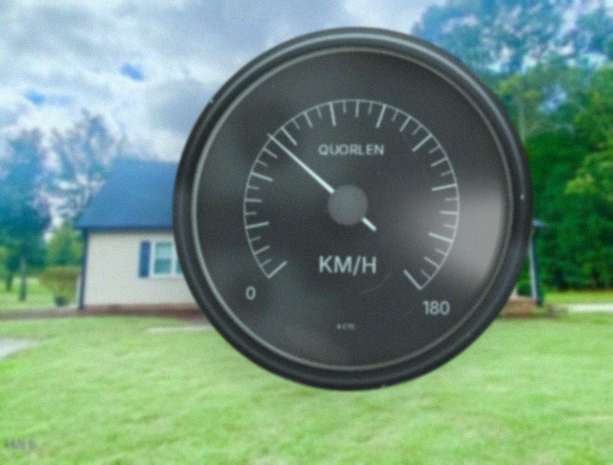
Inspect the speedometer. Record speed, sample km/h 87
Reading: km/h 55
